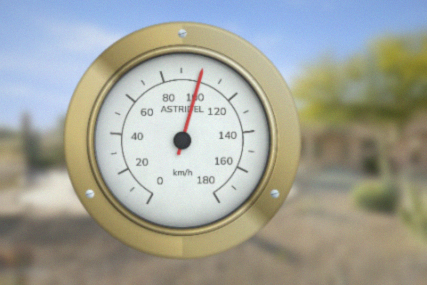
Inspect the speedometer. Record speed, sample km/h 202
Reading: km/h 100
